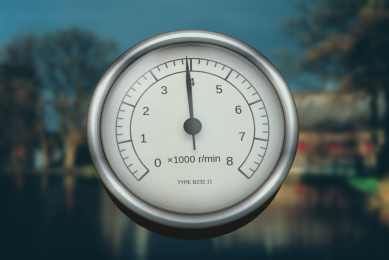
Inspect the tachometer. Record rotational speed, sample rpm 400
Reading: rpm 3900
